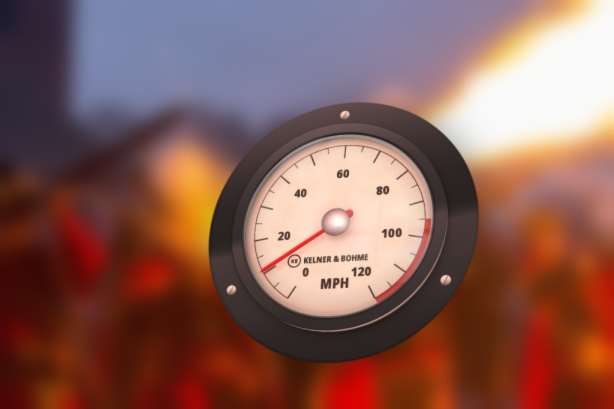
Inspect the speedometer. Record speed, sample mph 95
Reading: mph 10
